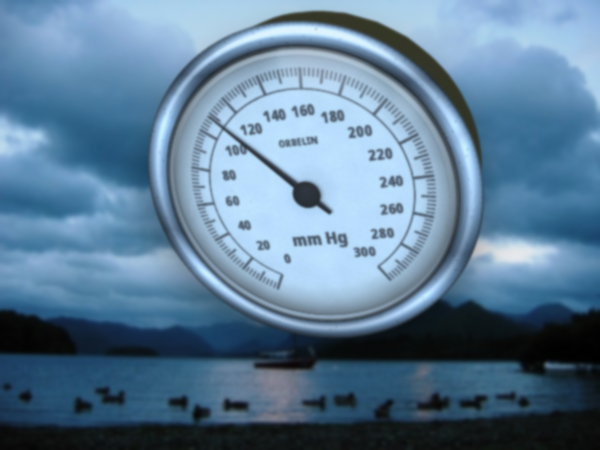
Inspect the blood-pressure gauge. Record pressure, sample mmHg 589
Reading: mmHg 110
